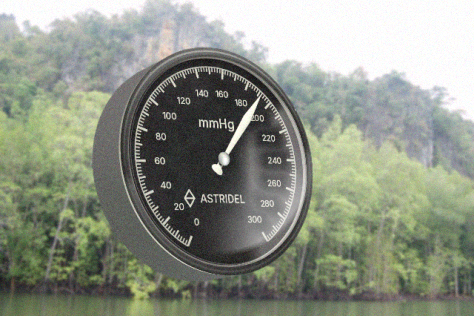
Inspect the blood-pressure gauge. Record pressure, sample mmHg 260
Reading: mmHg 190
